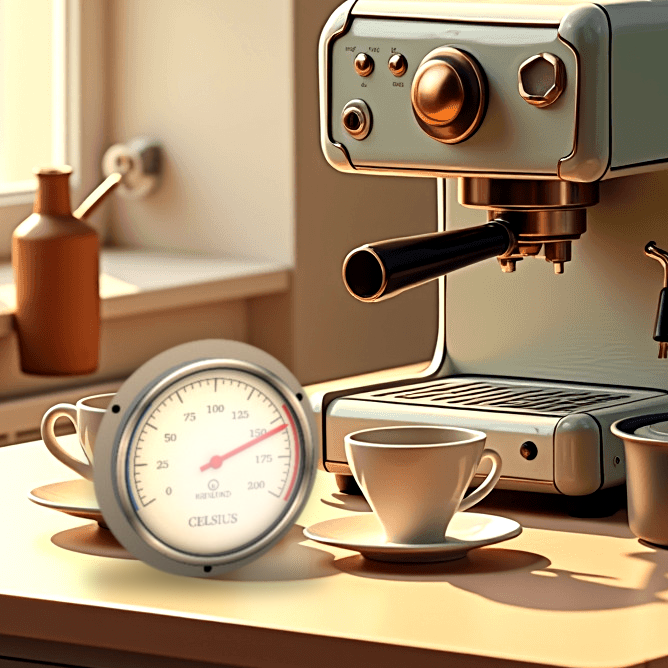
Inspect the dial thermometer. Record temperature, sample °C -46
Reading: °C 155
